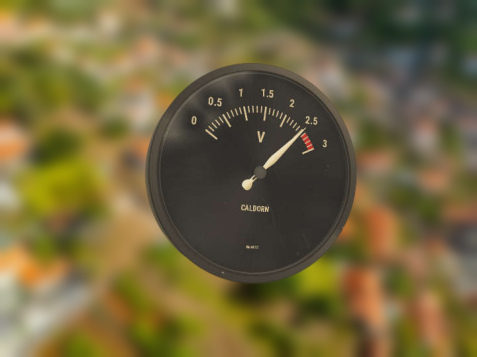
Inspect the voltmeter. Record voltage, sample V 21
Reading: V 2.5
